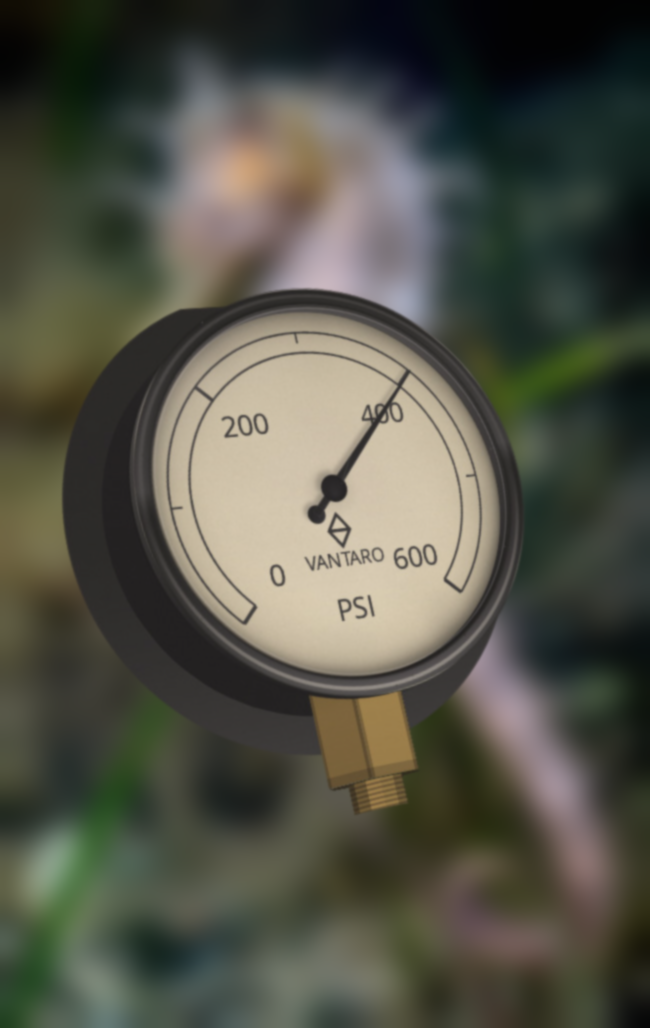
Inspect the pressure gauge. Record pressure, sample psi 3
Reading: psi 400
